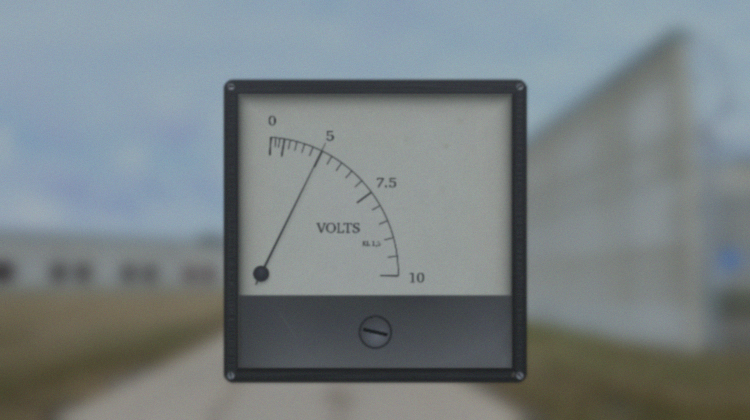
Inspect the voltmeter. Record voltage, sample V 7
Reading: V 5
